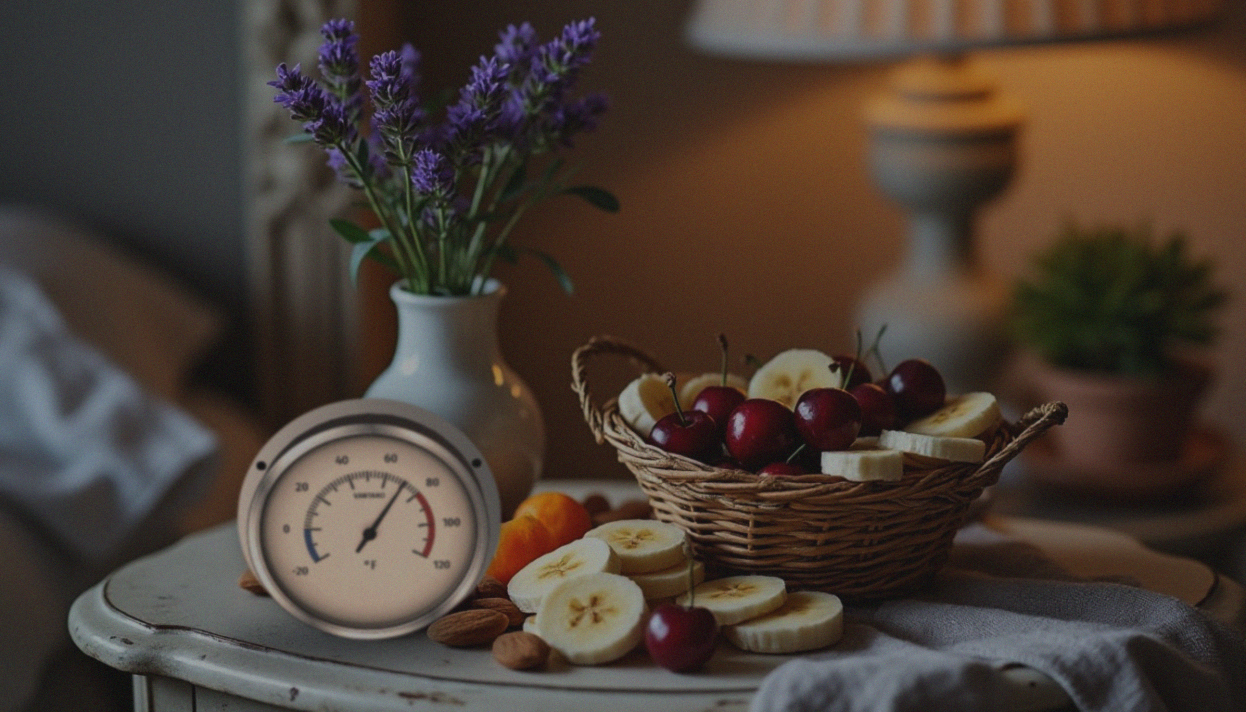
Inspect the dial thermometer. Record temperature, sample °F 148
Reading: °F 70
